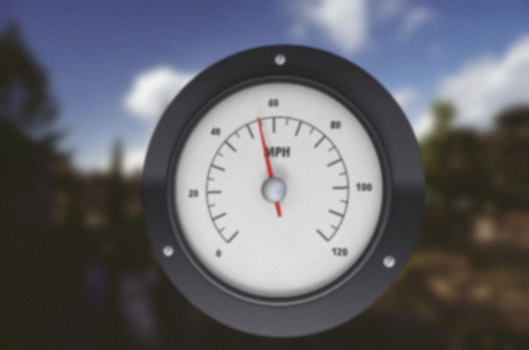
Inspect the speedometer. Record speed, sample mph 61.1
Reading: mph 55
